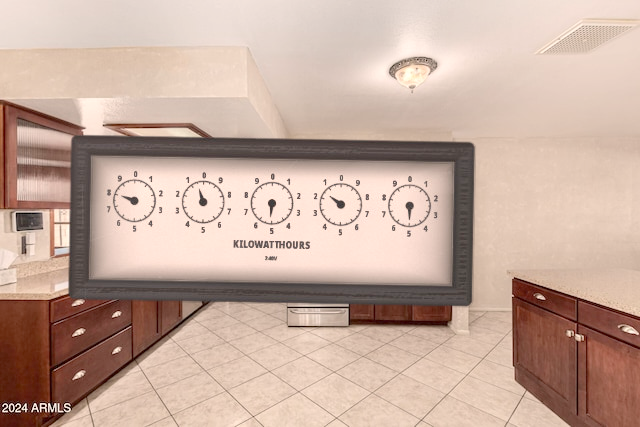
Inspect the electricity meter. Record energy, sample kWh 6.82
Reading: kWh 80515
